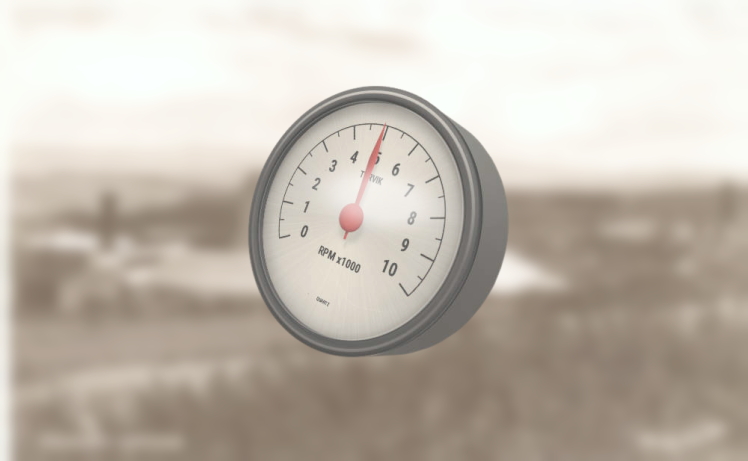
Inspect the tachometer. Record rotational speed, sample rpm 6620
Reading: rpm 5000
